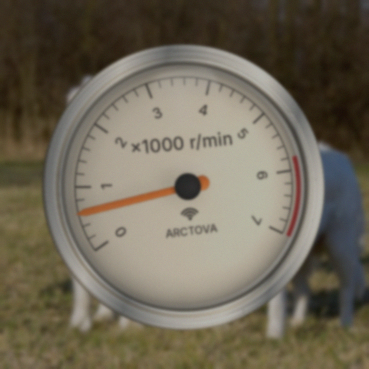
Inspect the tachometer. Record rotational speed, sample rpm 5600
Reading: rpm 600
